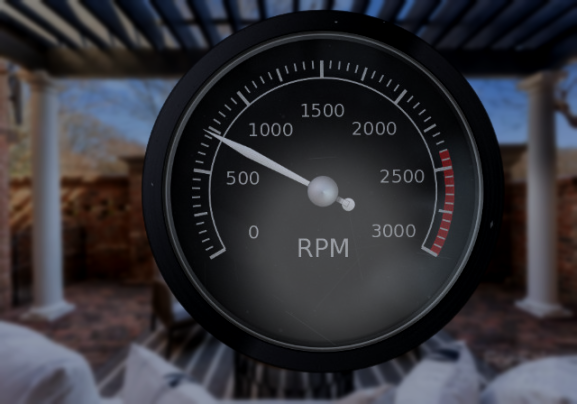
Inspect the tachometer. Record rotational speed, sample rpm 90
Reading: rpm 725
